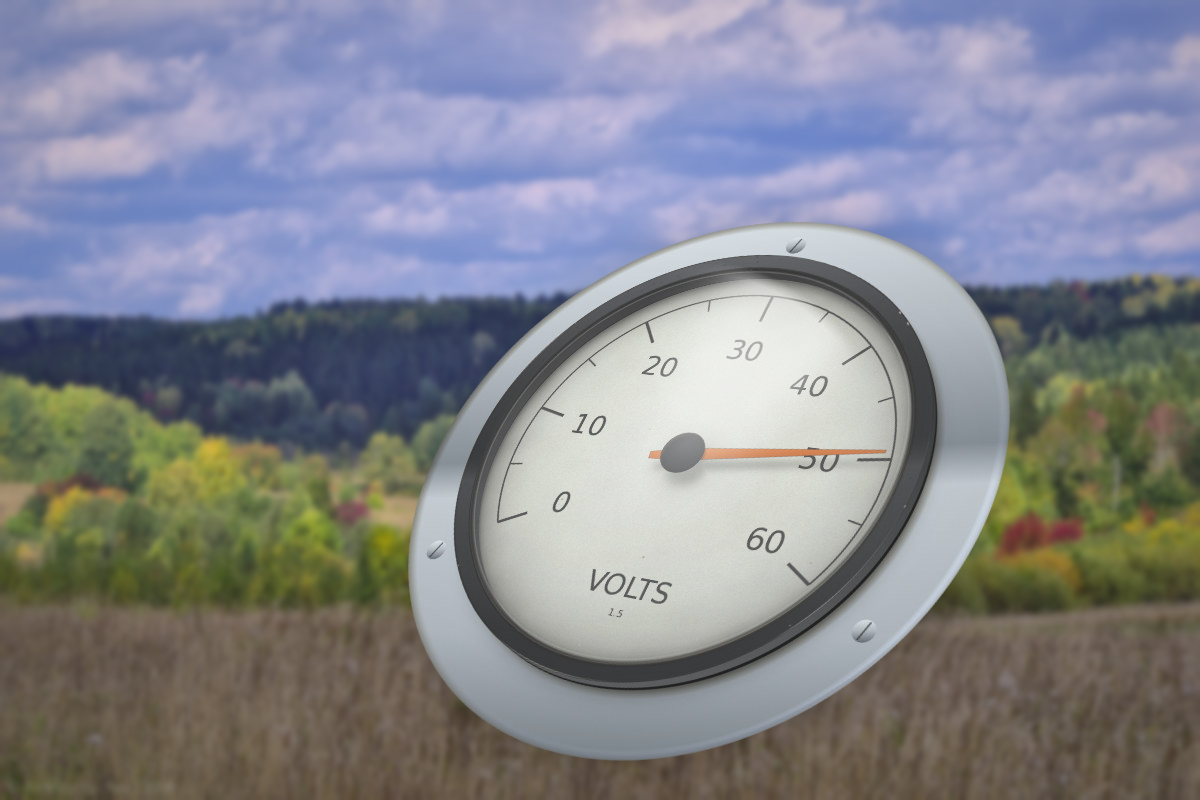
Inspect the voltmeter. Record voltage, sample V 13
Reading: V 50
